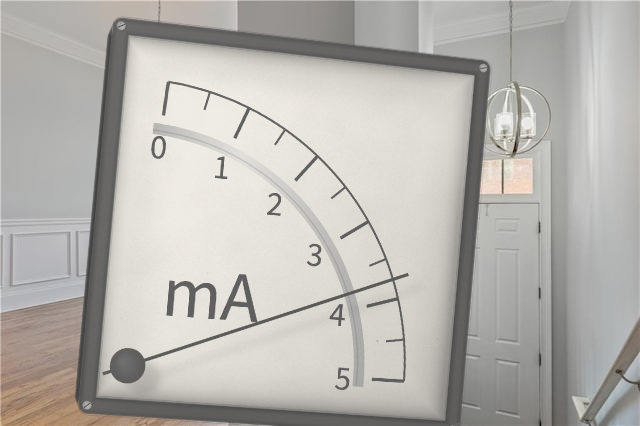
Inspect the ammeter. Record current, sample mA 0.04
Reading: mA 3.75
